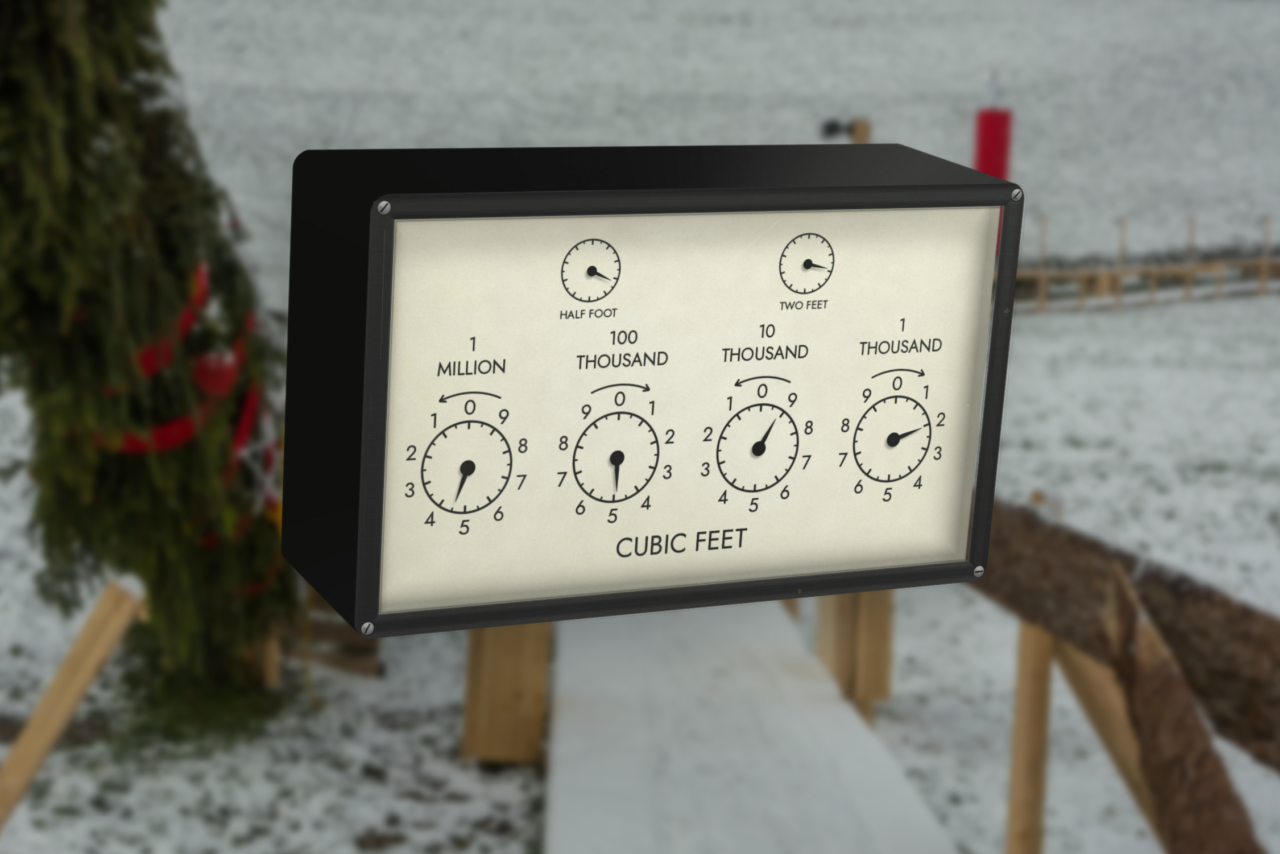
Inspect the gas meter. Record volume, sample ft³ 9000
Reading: ft³ 449200
